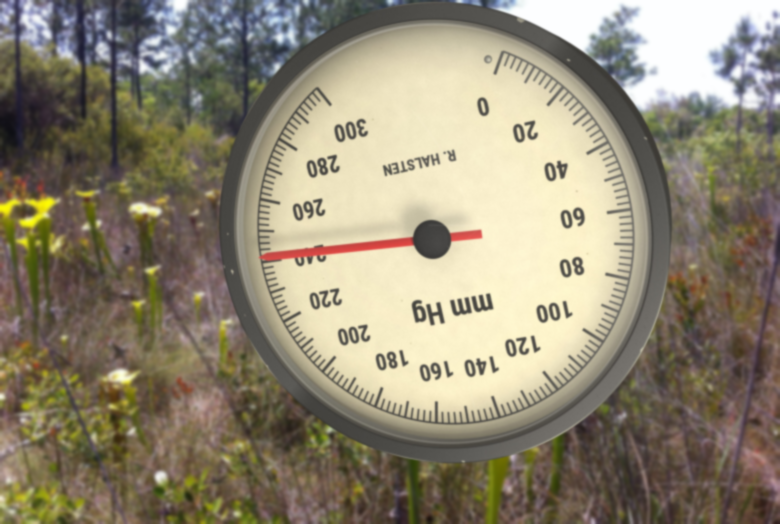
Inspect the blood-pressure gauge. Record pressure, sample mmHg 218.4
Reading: mmHg 242
